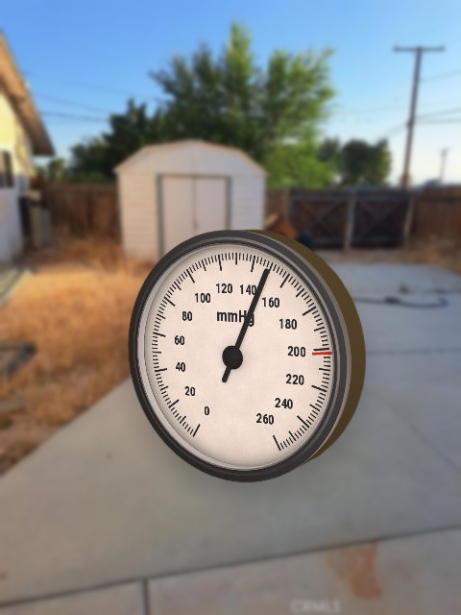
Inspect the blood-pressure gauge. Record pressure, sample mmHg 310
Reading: mmHg 150
